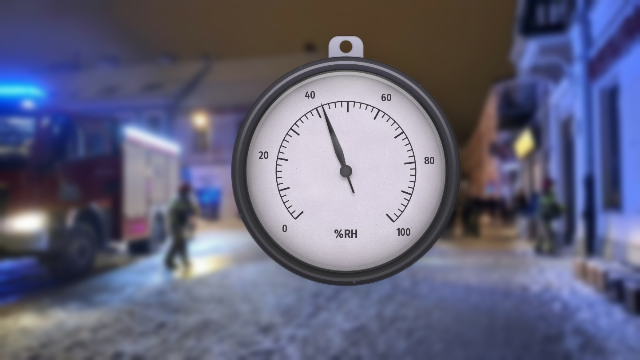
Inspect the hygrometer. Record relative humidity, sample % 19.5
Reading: % 42
